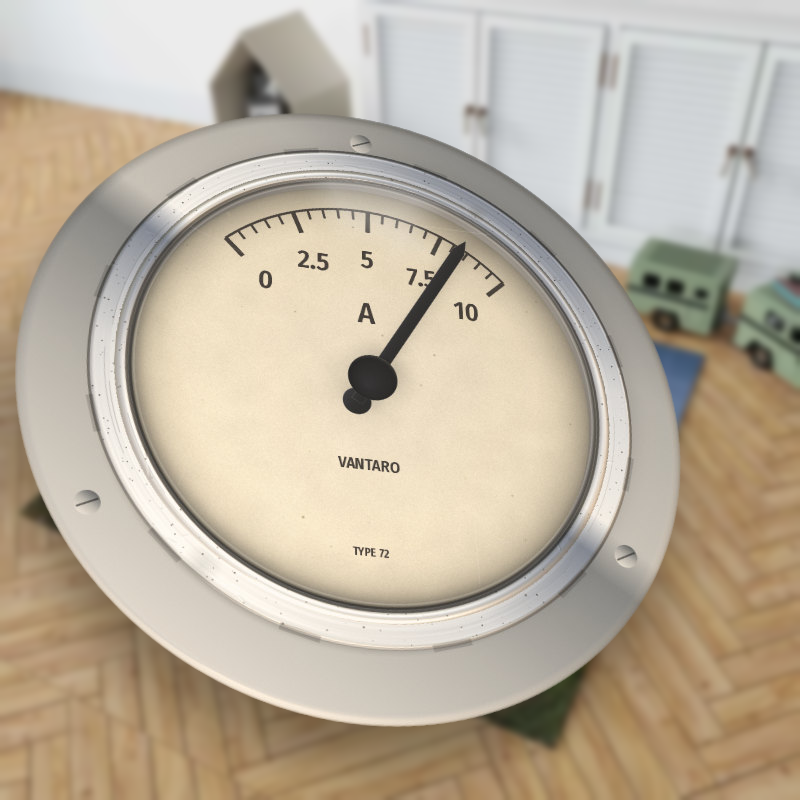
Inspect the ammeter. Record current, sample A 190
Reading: A 8.25
